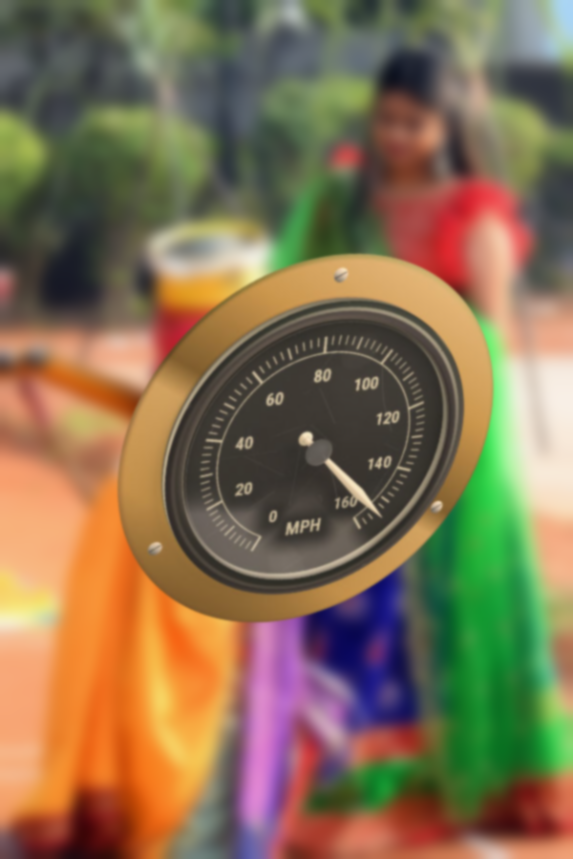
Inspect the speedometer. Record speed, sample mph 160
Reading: mph 154
